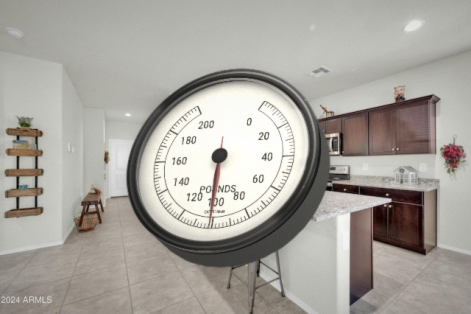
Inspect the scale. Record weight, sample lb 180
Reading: lb 100
